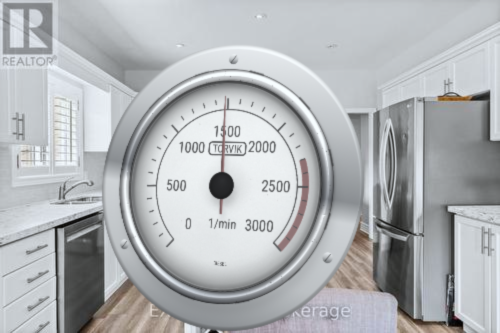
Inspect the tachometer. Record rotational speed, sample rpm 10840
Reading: rpm 1500
